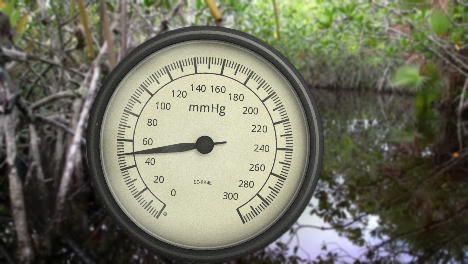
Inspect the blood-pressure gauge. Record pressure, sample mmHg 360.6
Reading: mmHg 50
